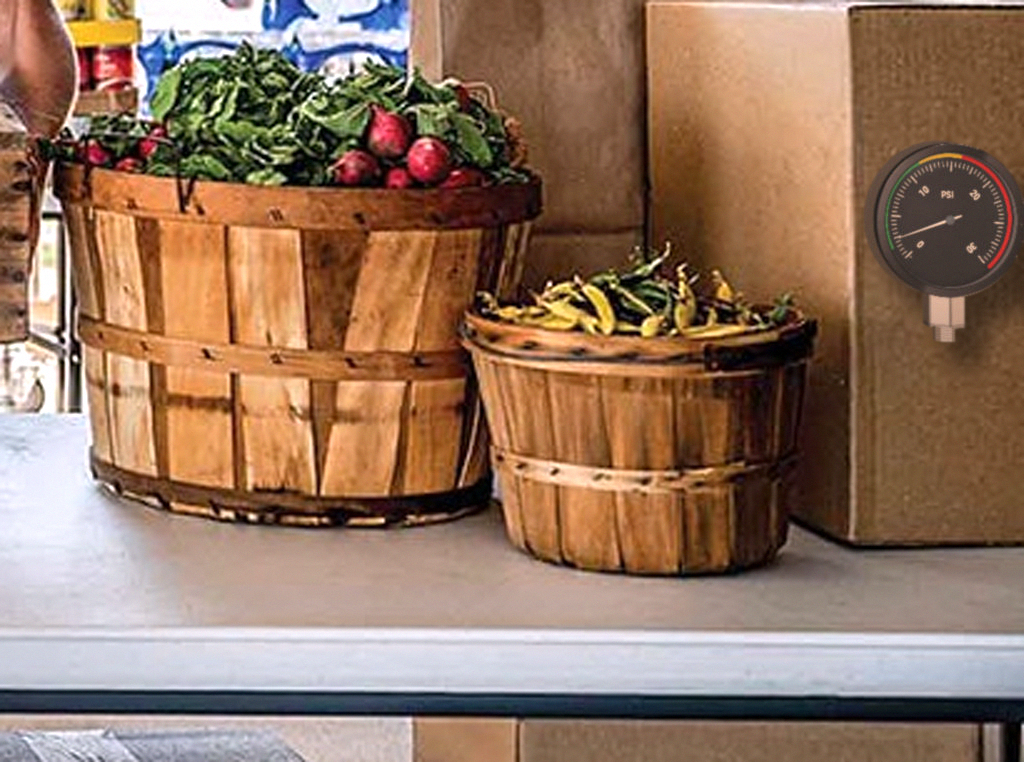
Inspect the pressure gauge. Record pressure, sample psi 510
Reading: psi 2.5
